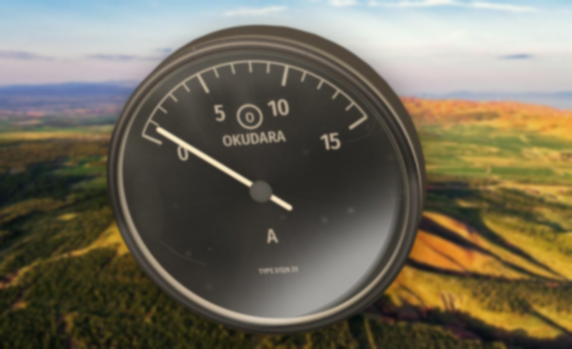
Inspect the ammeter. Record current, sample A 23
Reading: A 1
